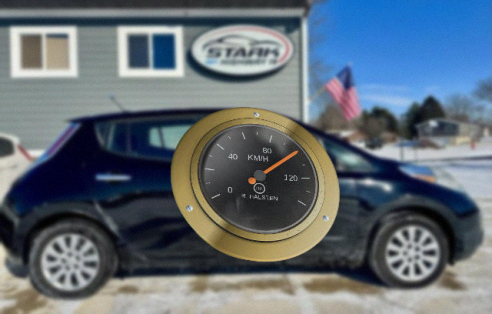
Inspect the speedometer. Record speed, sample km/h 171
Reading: km/h 100
